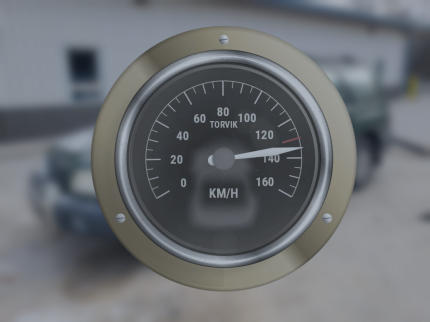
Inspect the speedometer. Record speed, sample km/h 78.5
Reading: km/h 135
